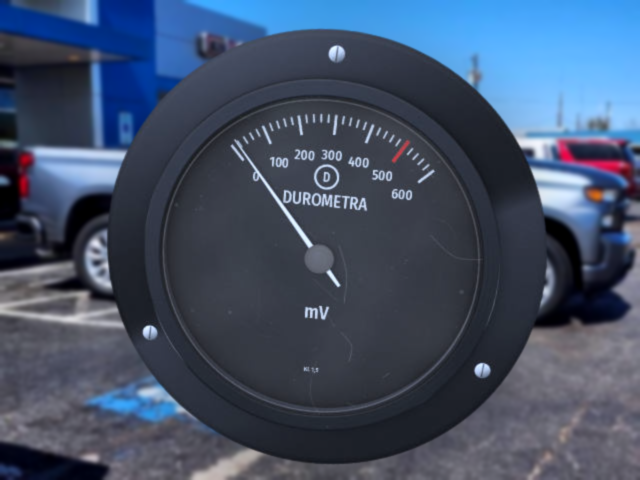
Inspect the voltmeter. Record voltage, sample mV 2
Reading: mV 20
